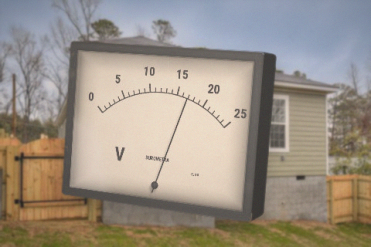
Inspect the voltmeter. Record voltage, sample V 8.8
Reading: V 17
